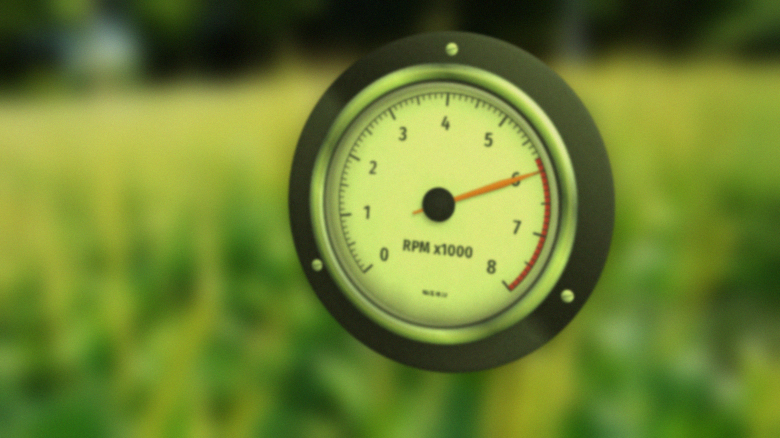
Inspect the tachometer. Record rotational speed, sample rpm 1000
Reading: rpm 6000
